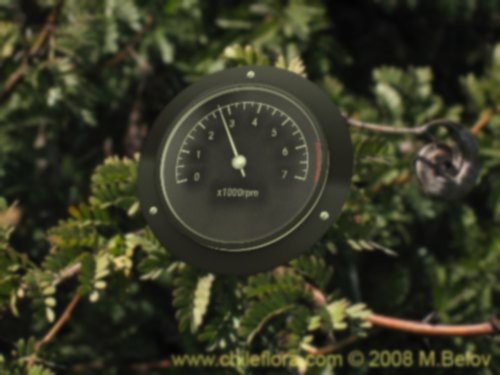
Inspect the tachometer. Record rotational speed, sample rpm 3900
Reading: rpm 2750
